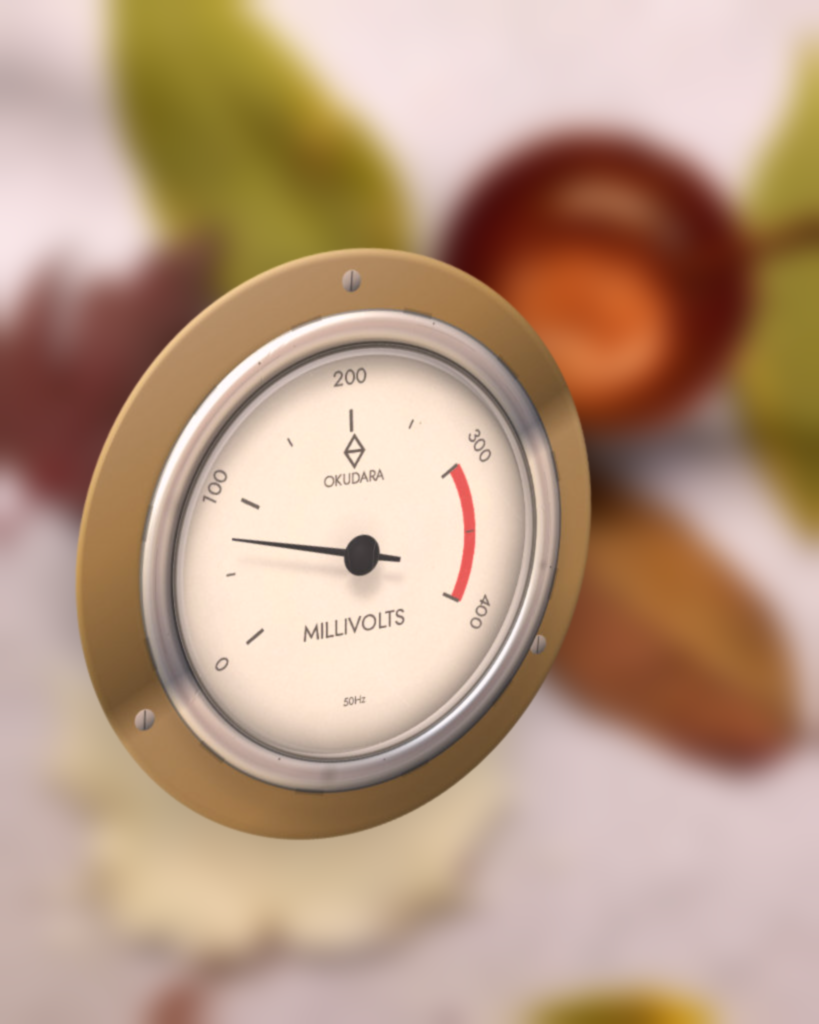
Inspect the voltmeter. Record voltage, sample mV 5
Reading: mV 75
